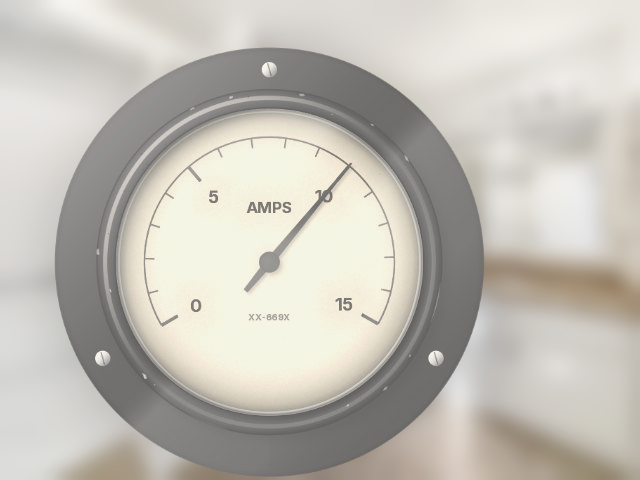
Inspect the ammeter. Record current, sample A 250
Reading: A 10
